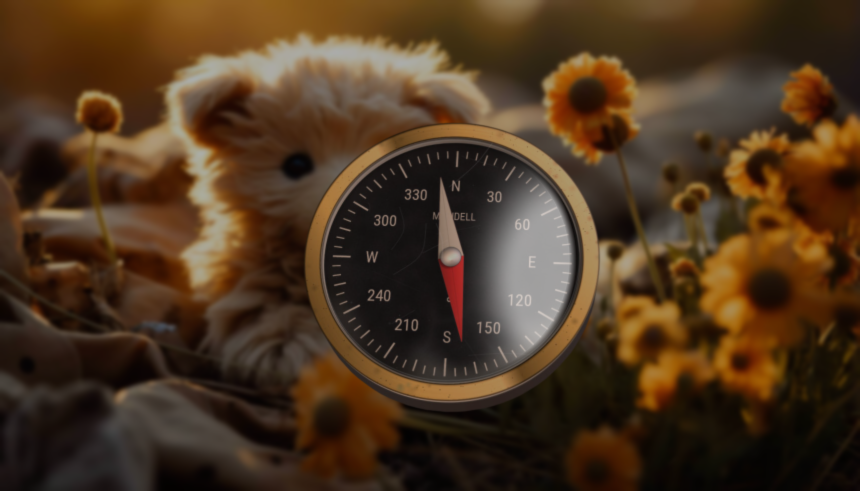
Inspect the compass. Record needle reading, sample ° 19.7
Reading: ° 170
